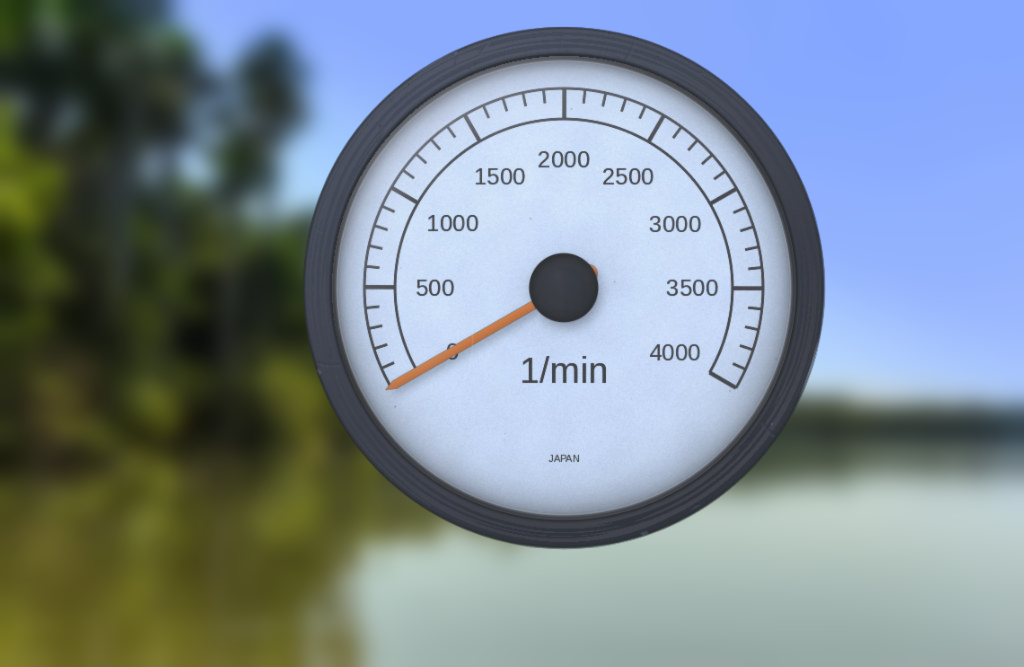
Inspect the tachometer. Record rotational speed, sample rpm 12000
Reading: rpm 0
